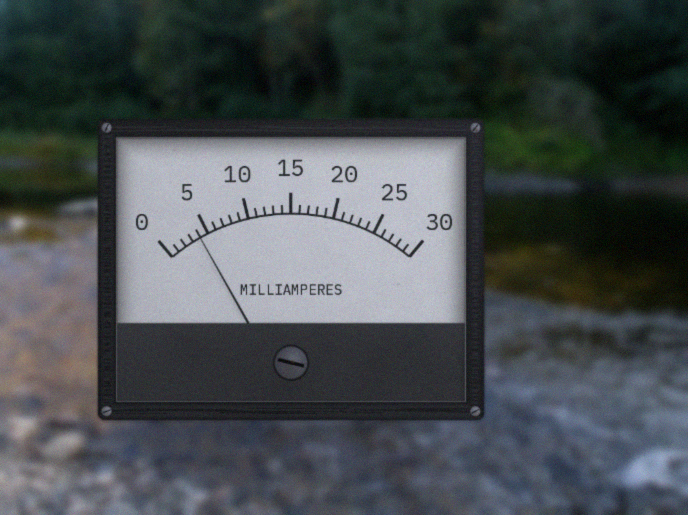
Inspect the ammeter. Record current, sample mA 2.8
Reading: mA 4
